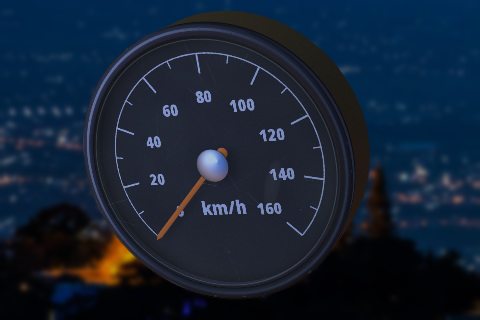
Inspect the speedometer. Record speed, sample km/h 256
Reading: km/h 0
